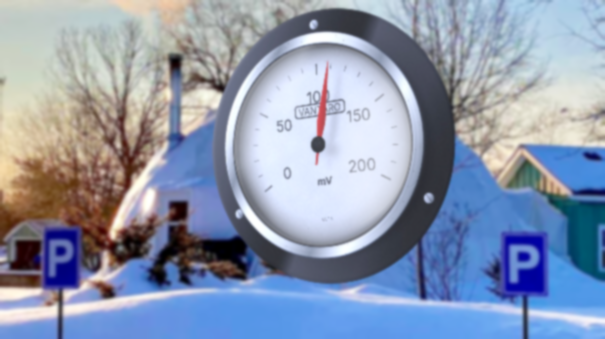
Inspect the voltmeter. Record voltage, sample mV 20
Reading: mV 110
